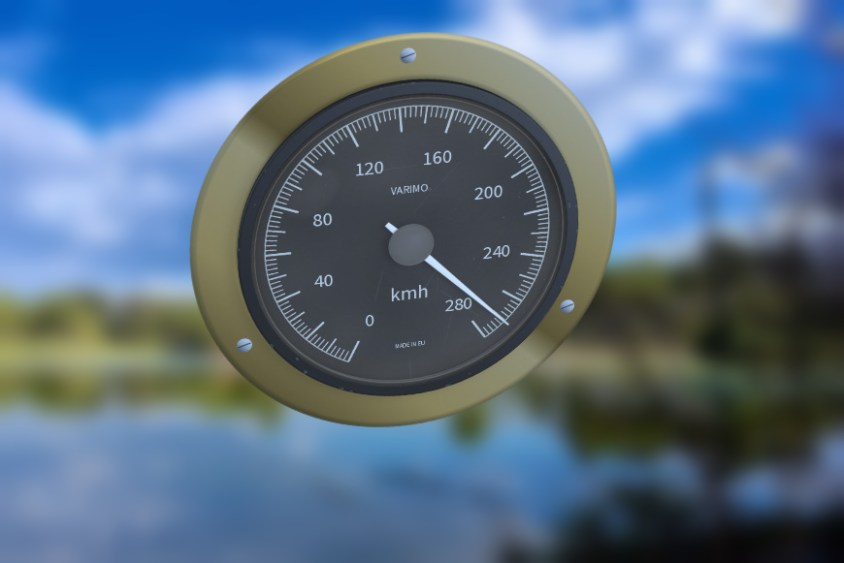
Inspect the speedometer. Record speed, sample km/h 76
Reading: km/h 270
